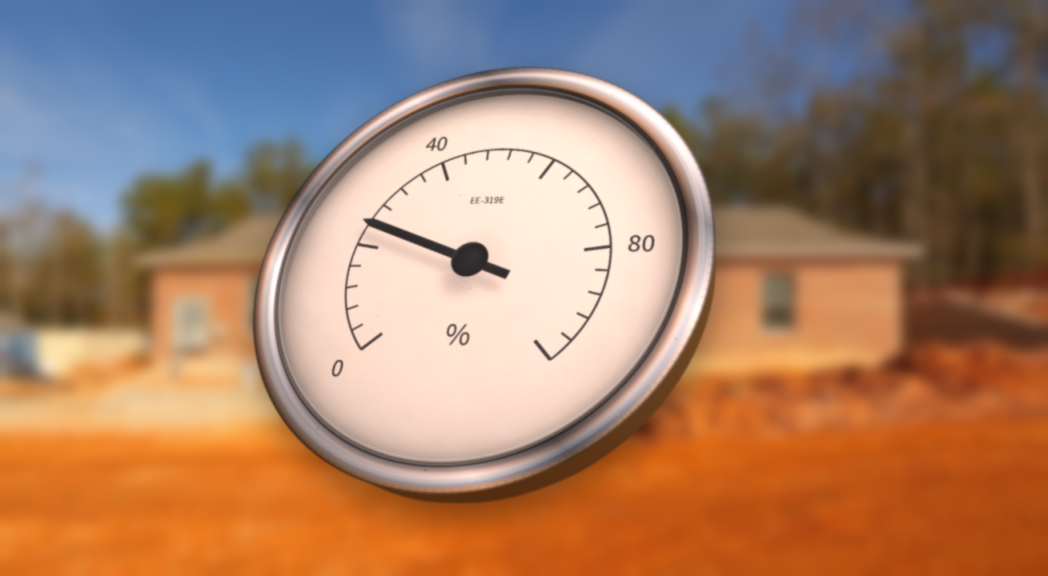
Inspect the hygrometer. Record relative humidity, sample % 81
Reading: % 24
